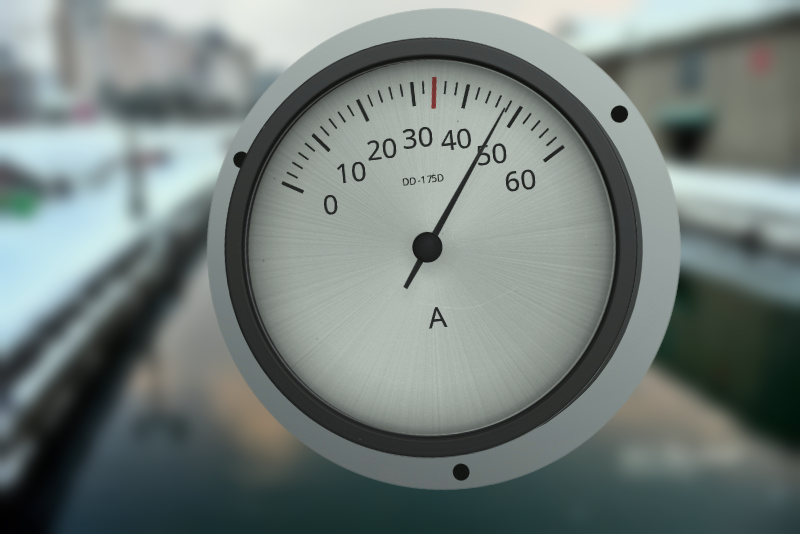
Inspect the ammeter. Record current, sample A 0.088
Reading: A 48
